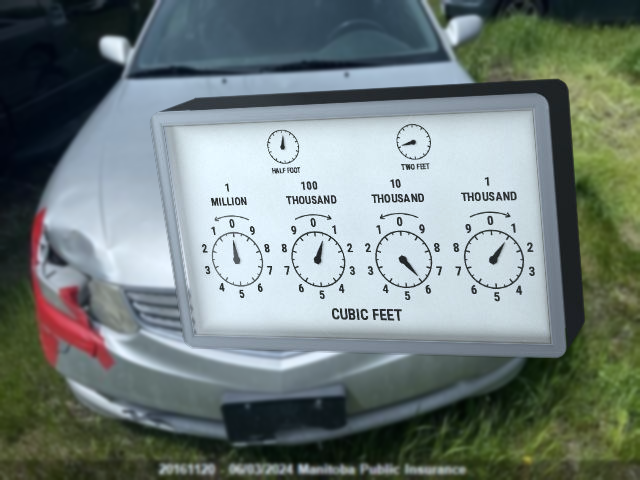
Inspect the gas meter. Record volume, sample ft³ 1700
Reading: ft³ 6100
